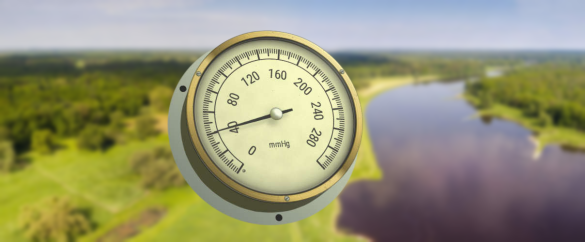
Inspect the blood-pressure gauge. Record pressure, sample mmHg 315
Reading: mmHg 40
